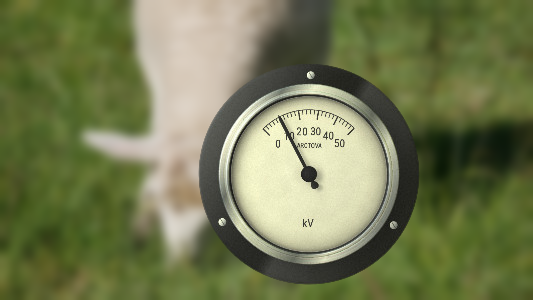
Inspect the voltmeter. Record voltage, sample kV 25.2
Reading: kV 10
